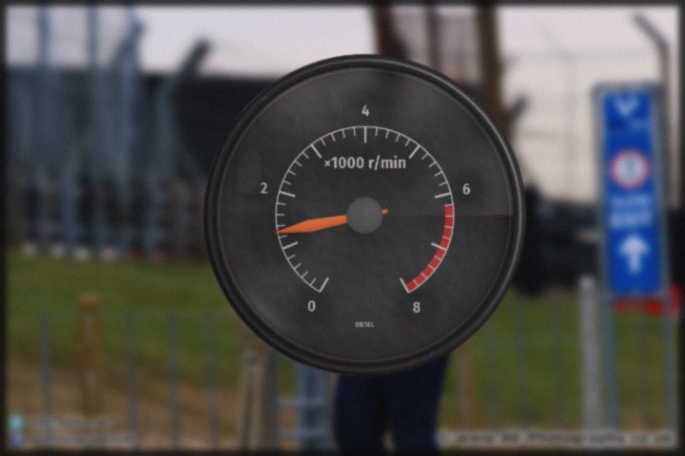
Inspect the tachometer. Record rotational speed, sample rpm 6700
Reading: rpm 1300
